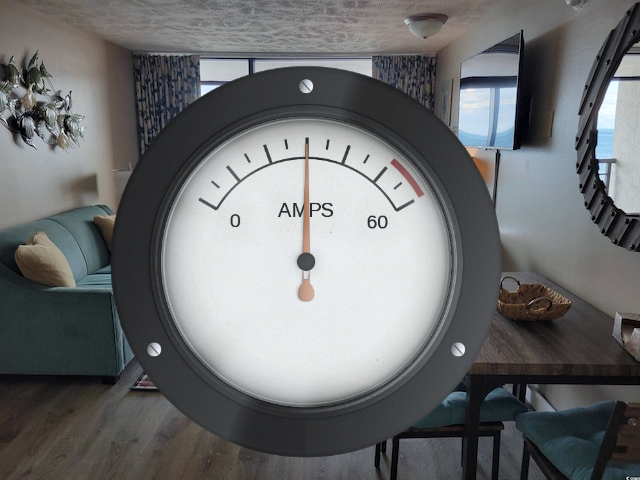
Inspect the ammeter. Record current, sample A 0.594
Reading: A 30
